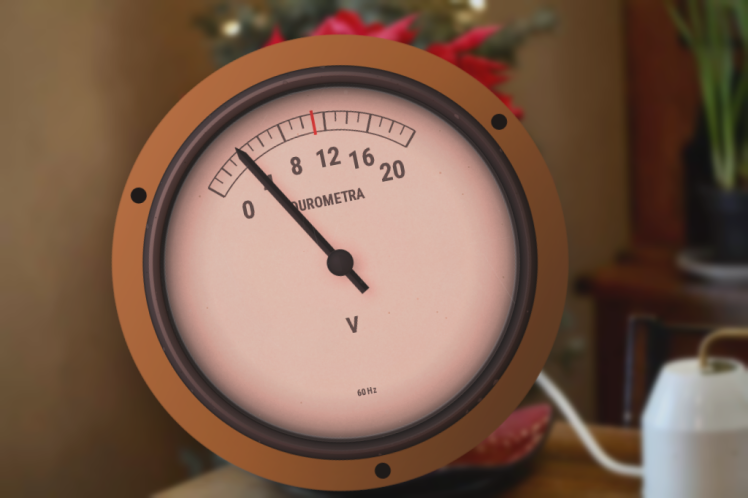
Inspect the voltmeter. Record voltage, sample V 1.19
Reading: V 4
